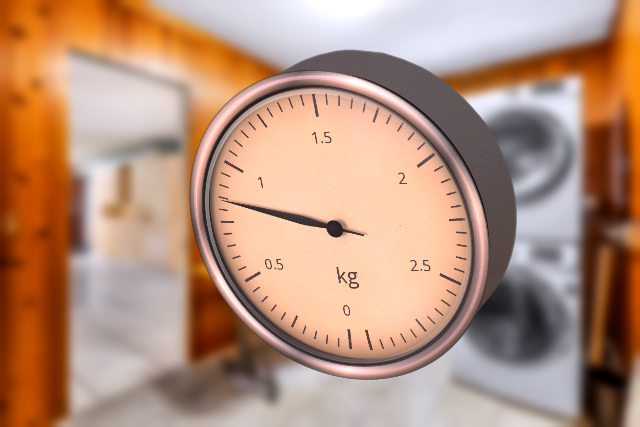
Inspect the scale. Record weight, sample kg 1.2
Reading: kg 0.85
